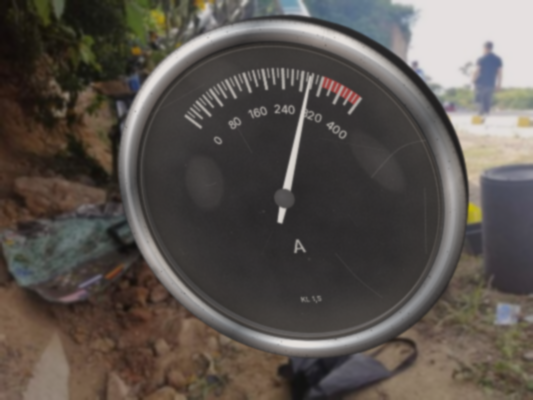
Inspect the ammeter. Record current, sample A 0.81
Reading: A 300
